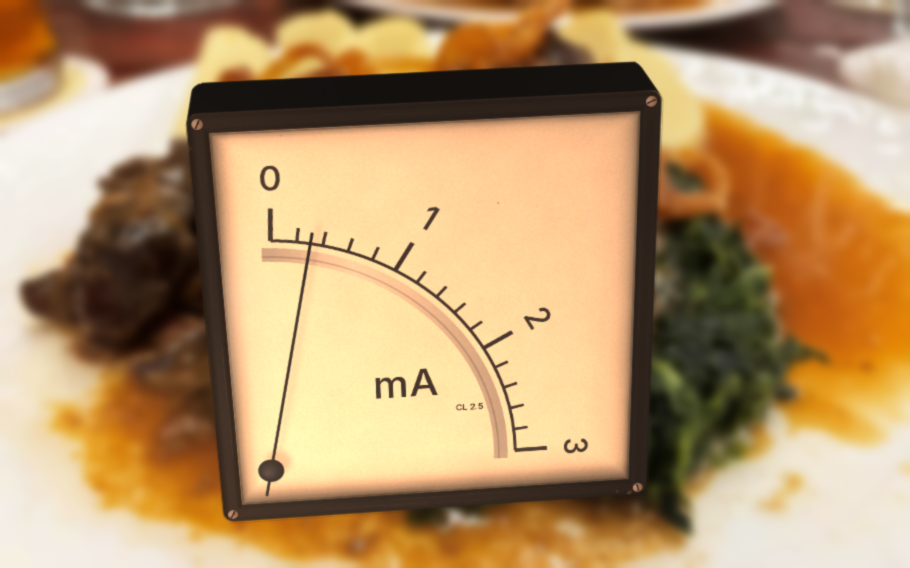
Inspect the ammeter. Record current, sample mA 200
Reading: mA 0.3
